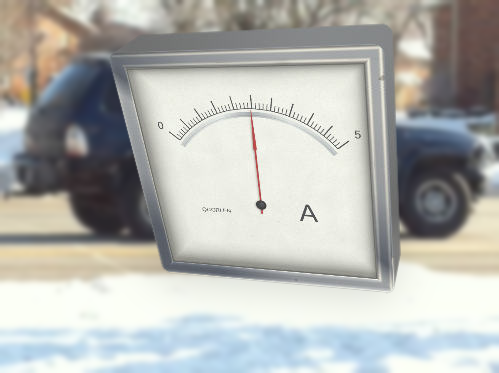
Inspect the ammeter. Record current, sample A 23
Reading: A 2.5
